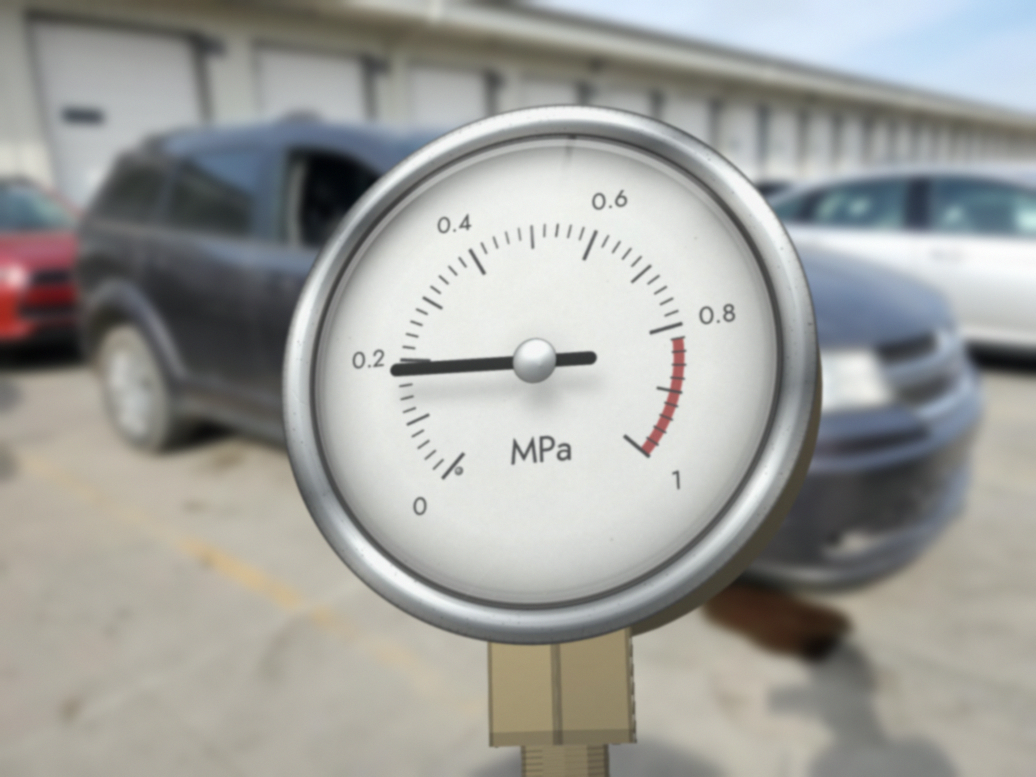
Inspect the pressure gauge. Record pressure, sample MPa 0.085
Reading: MPa 0.18
